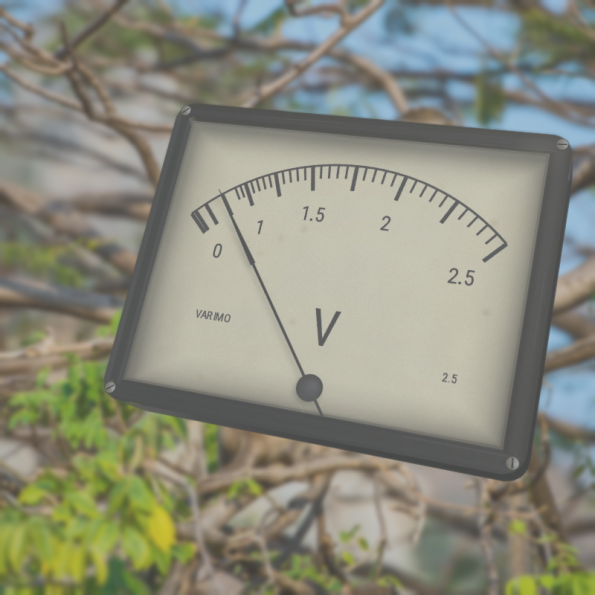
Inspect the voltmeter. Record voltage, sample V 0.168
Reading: V 0.75
